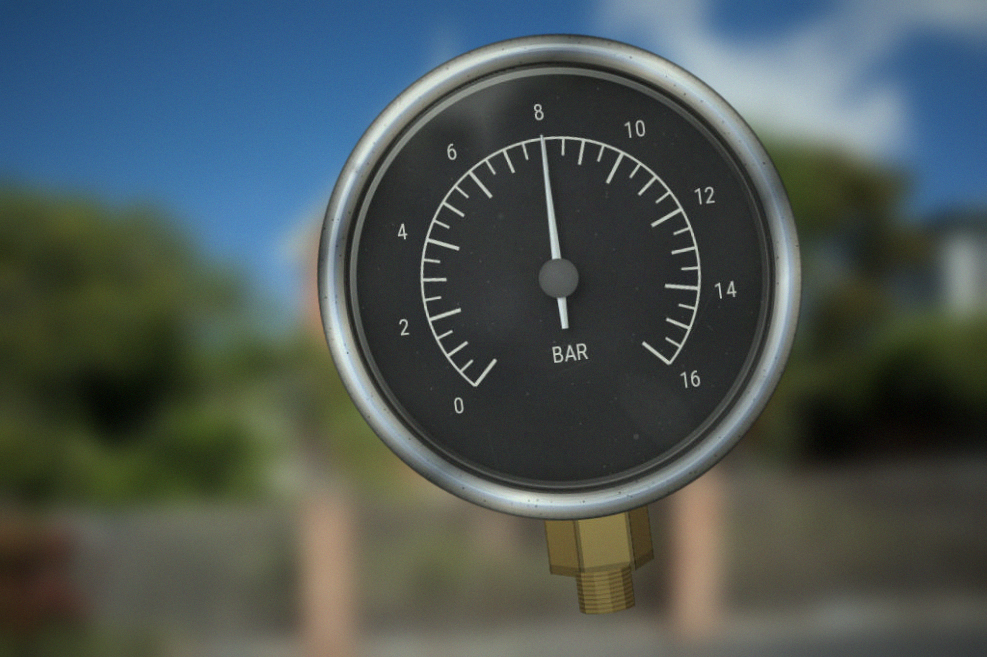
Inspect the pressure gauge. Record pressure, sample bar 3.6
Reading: bar 8
